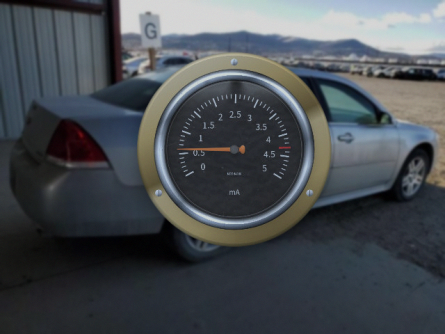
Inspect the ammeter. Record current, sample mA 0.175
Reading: mA 0.6
